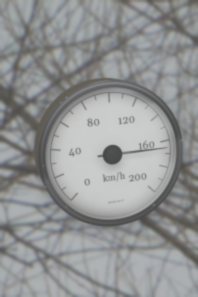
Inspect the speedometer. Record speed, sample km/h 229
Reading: km/h 165
